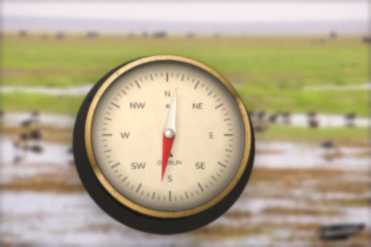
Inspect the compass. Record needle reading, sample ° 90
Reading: ° 190
